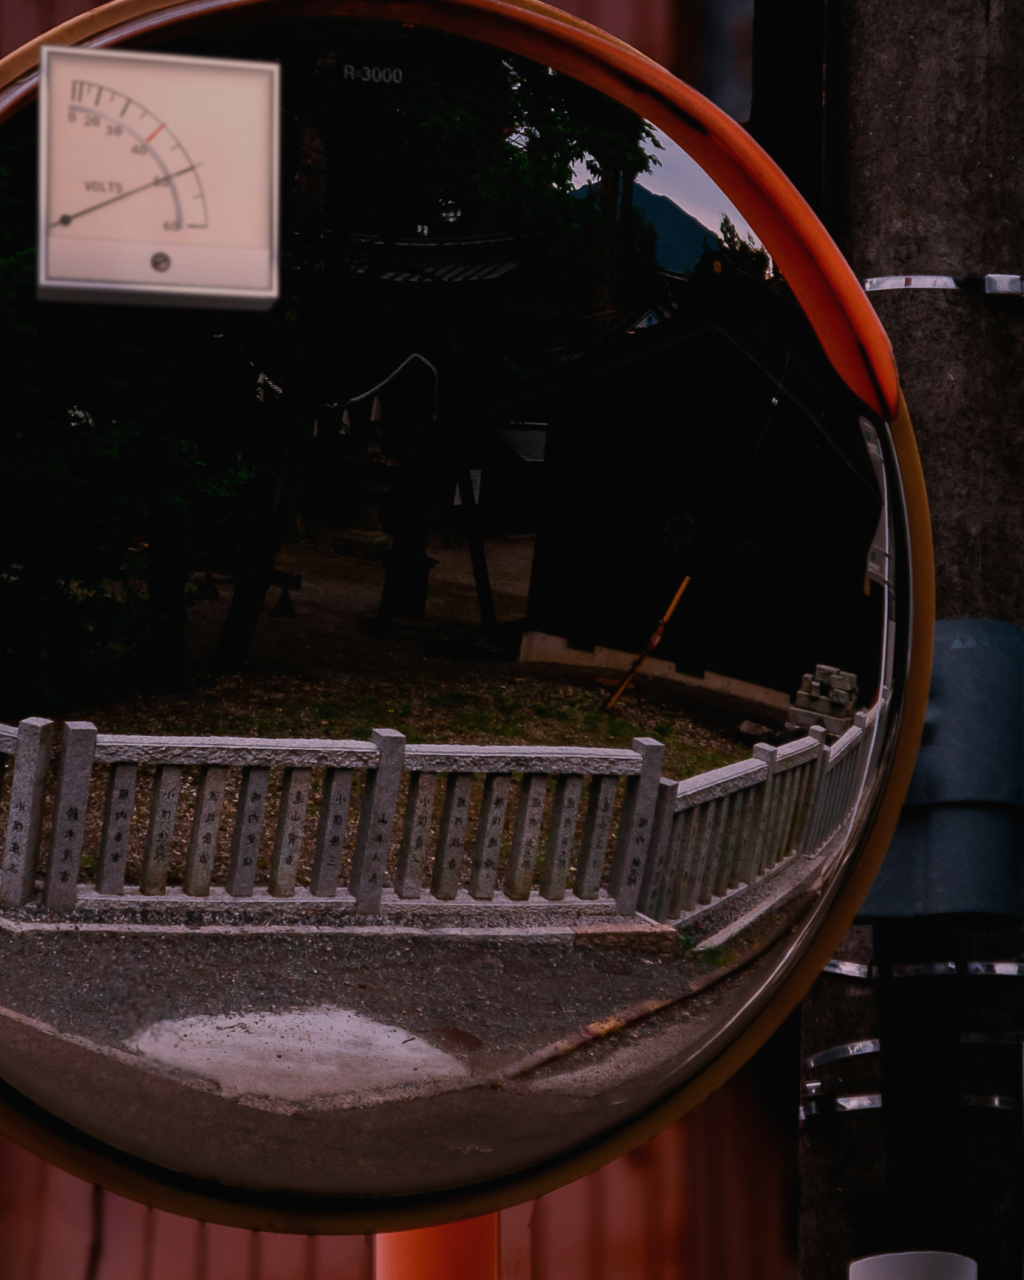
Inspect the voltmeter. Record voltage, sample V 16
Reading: V 50
